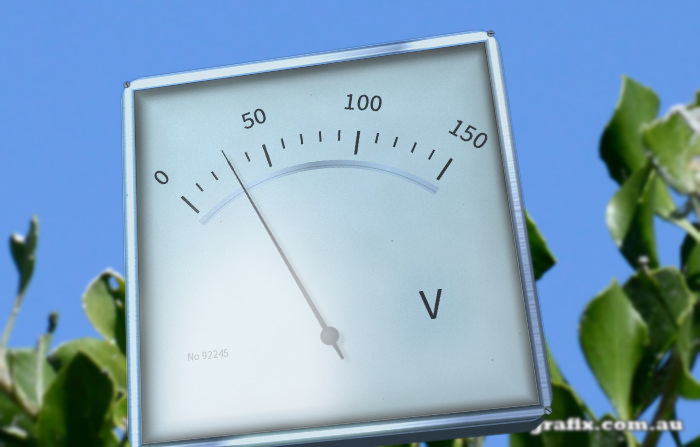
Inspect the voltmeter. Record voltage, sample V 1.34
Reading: V 30
